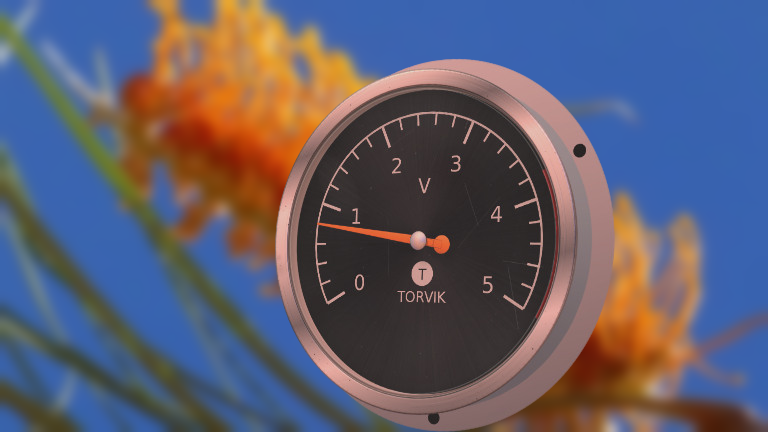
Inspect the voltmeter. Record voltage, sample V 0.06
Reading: V 0.8
